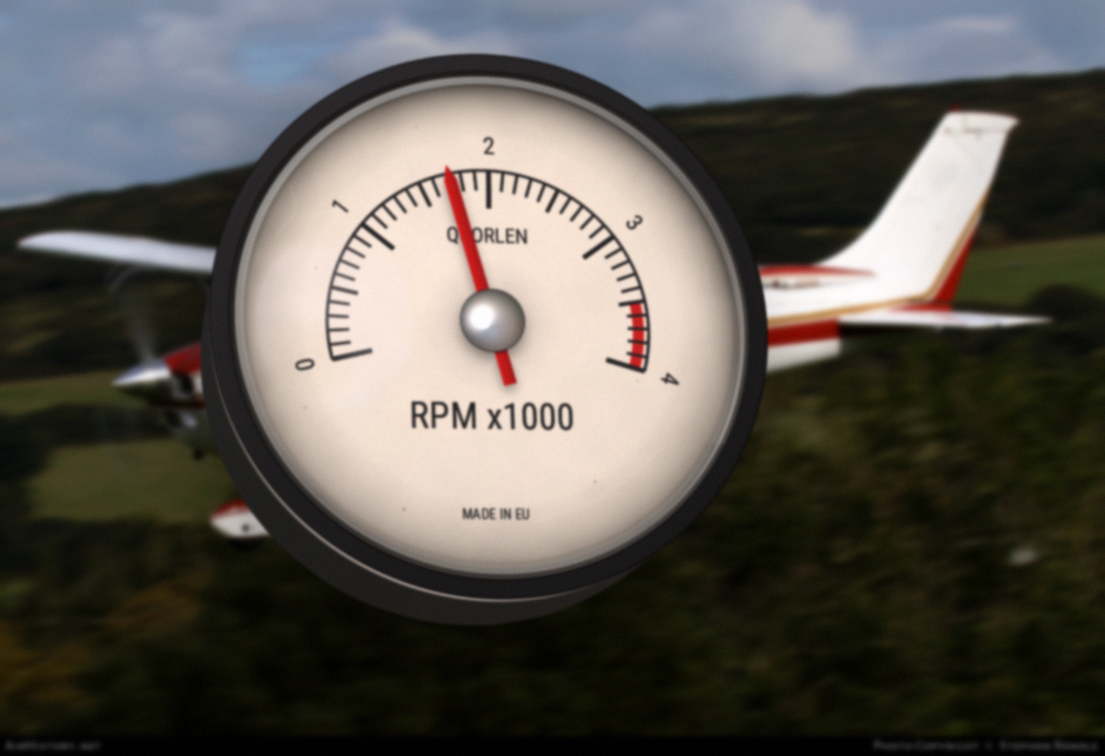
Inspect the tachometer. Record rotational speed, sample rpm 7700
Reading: rpm 1700
